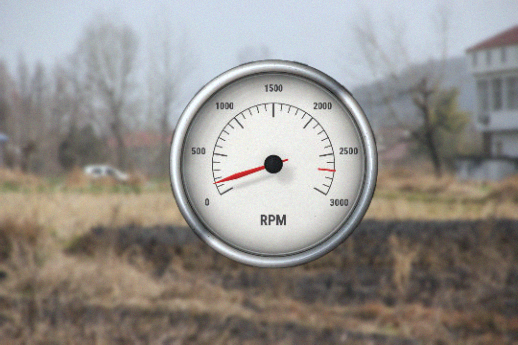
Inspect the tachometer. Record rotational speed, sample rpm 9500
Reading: rpm 150
